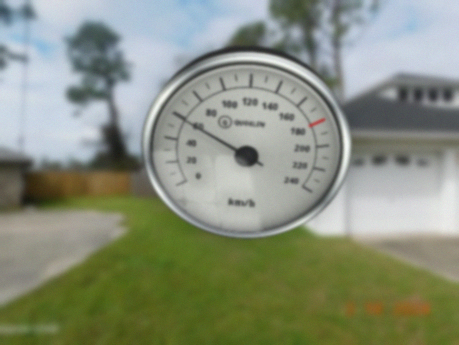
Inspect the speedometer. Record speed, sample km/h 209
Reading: km/h 60
